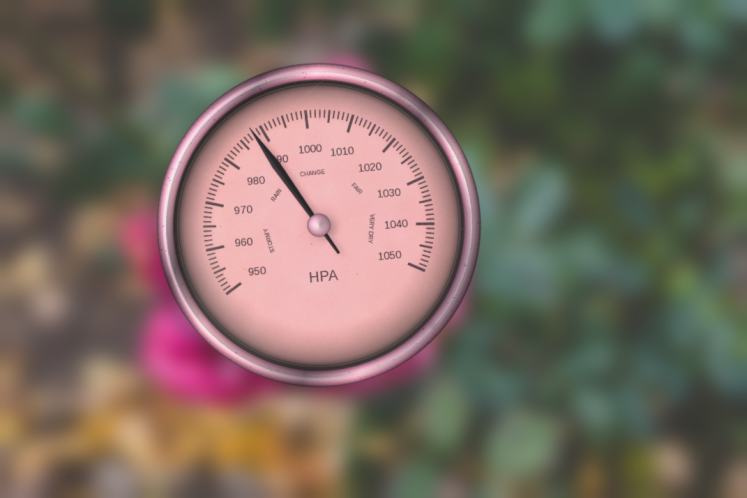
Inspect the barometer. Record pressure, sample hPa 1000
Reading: hPa 988
